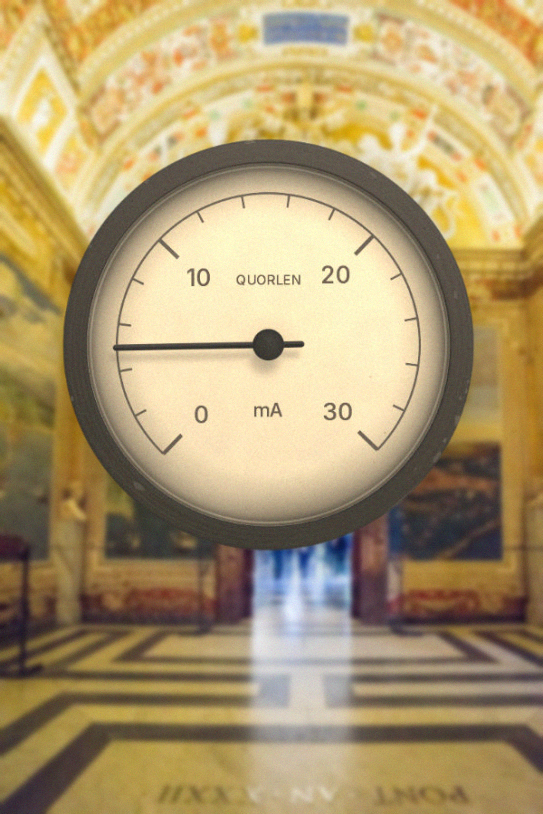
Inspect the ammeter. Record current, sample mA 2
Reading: mA 5
